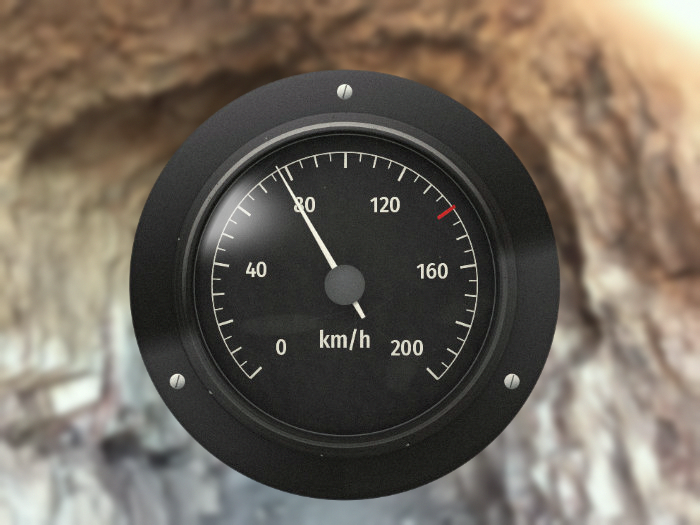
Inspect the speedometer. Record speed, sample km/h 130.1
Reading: km/h 77.5
